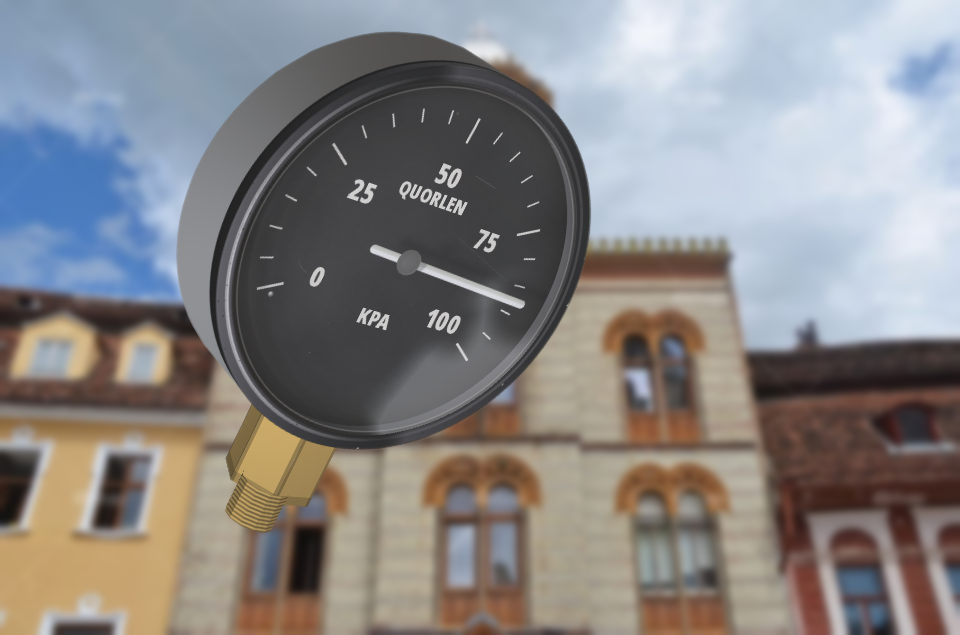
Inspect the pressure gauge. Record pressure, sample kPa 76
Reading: kPa 87.5
